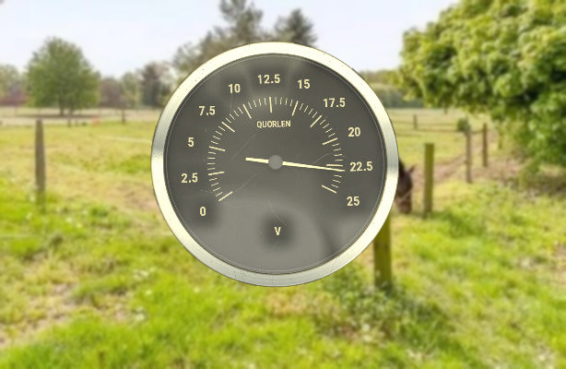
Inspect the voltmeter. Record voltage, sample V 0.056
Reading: V 23
